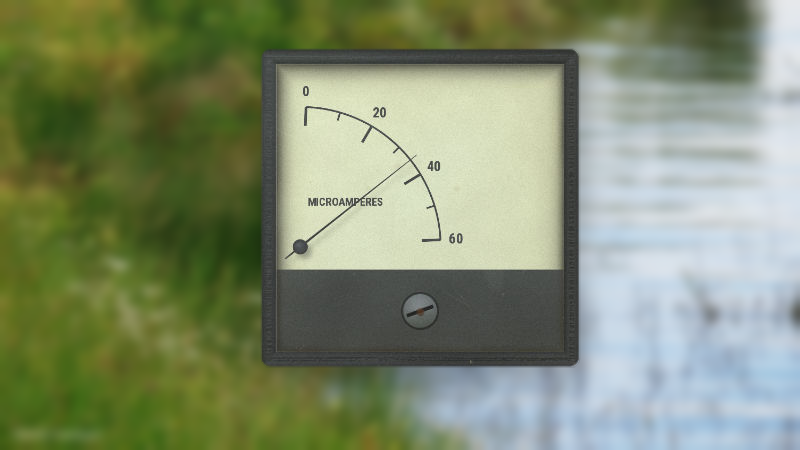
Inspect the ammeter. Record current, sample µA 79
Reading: µA 35
